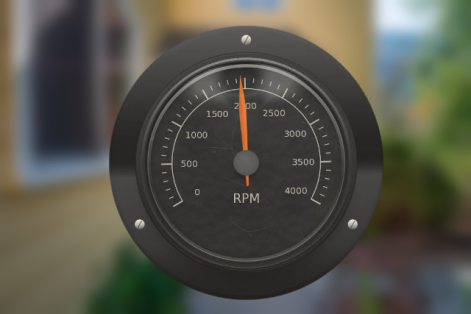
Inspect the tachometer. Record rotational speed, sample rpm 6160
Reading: rpm 1950
